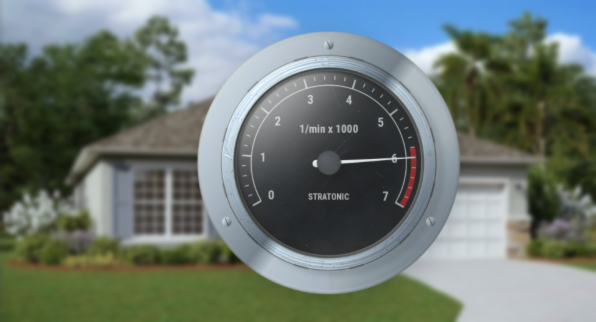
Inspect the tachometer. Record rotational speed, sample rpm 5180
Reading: rpm 6000
